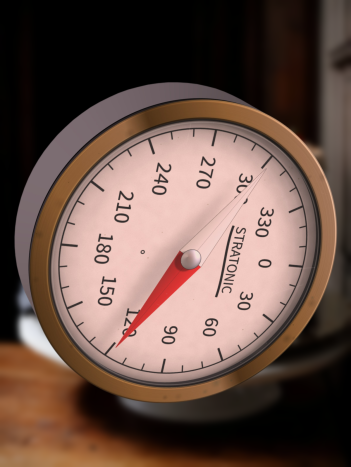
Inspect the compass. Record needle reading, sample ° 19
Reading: ° 120
